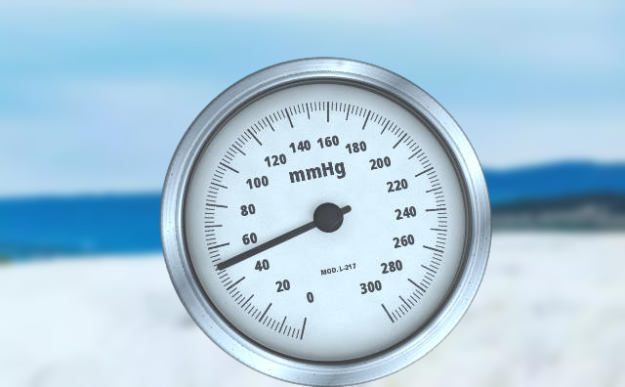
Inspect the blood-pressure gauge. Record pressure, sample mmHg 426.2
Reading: mmHg 50
